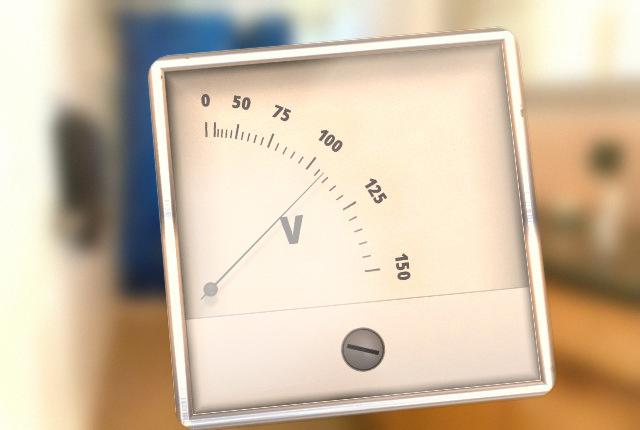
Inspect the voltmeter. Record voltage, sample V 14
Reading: V 107.5
